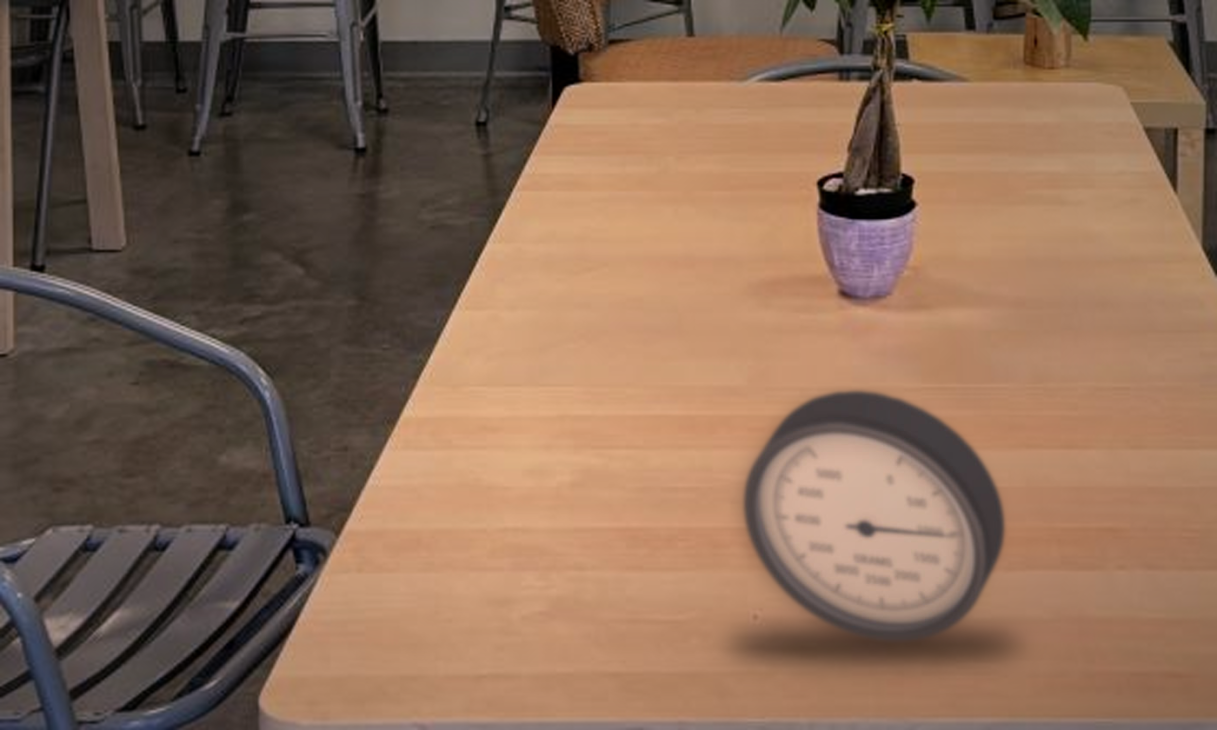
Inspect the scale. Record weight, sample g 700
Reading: g 1000
